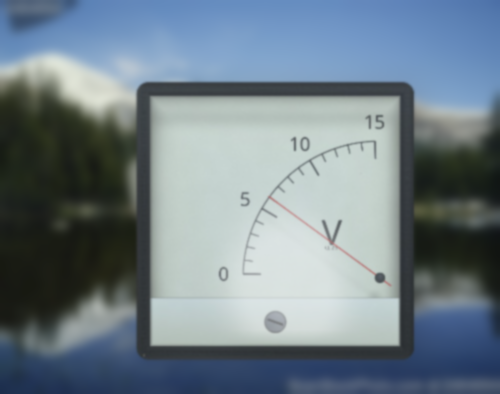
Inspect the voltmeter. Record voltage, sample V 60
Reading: V 6
